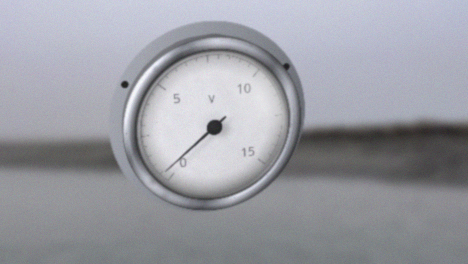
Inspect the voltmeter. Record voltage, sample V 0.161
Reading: V 0.5
